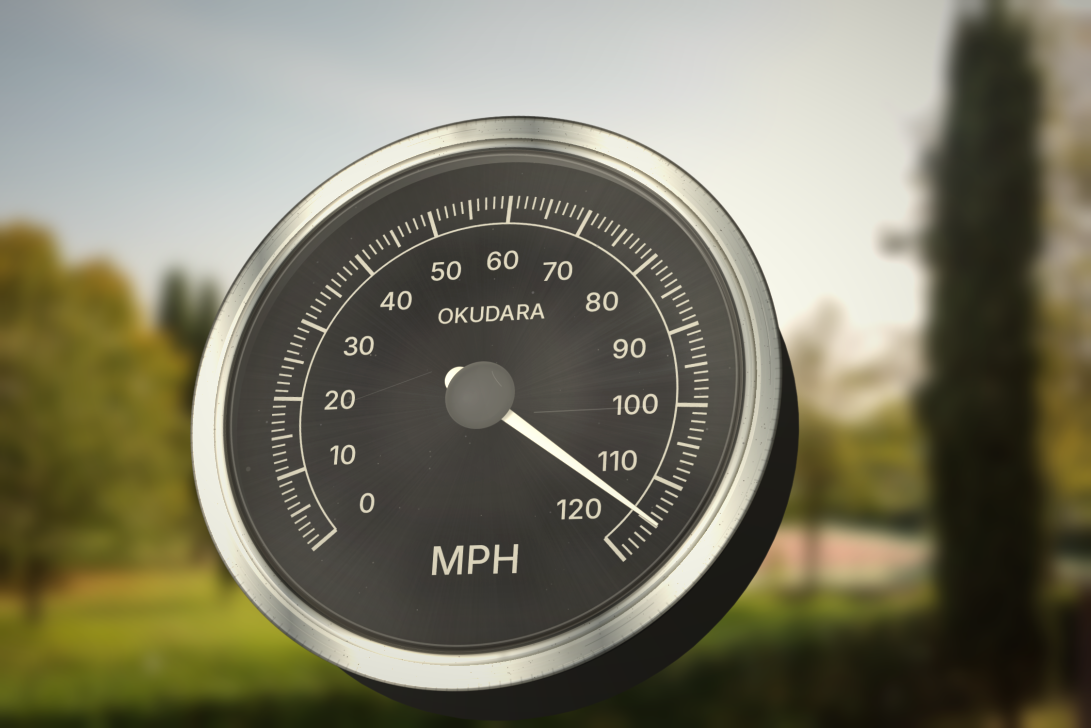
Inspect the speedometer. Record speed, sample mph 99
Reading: mph 115
